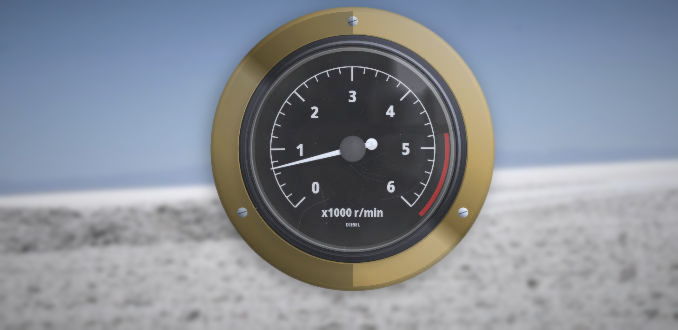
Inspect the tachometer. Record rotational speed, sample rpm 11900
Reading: rpm 700
